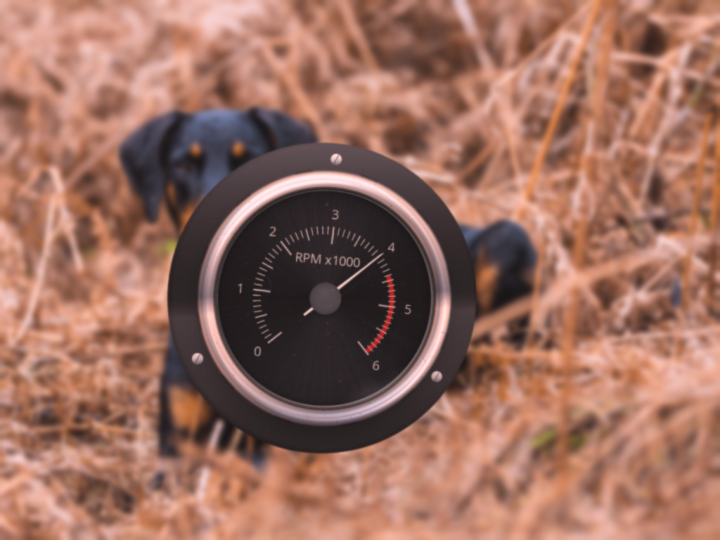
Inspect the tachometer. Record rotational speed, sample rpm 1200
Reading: rpm 4000
